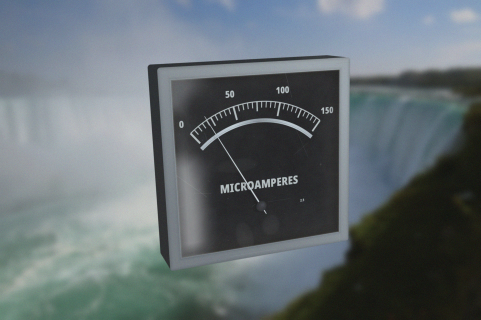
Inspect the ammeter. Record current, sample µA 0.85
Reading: µA 20
